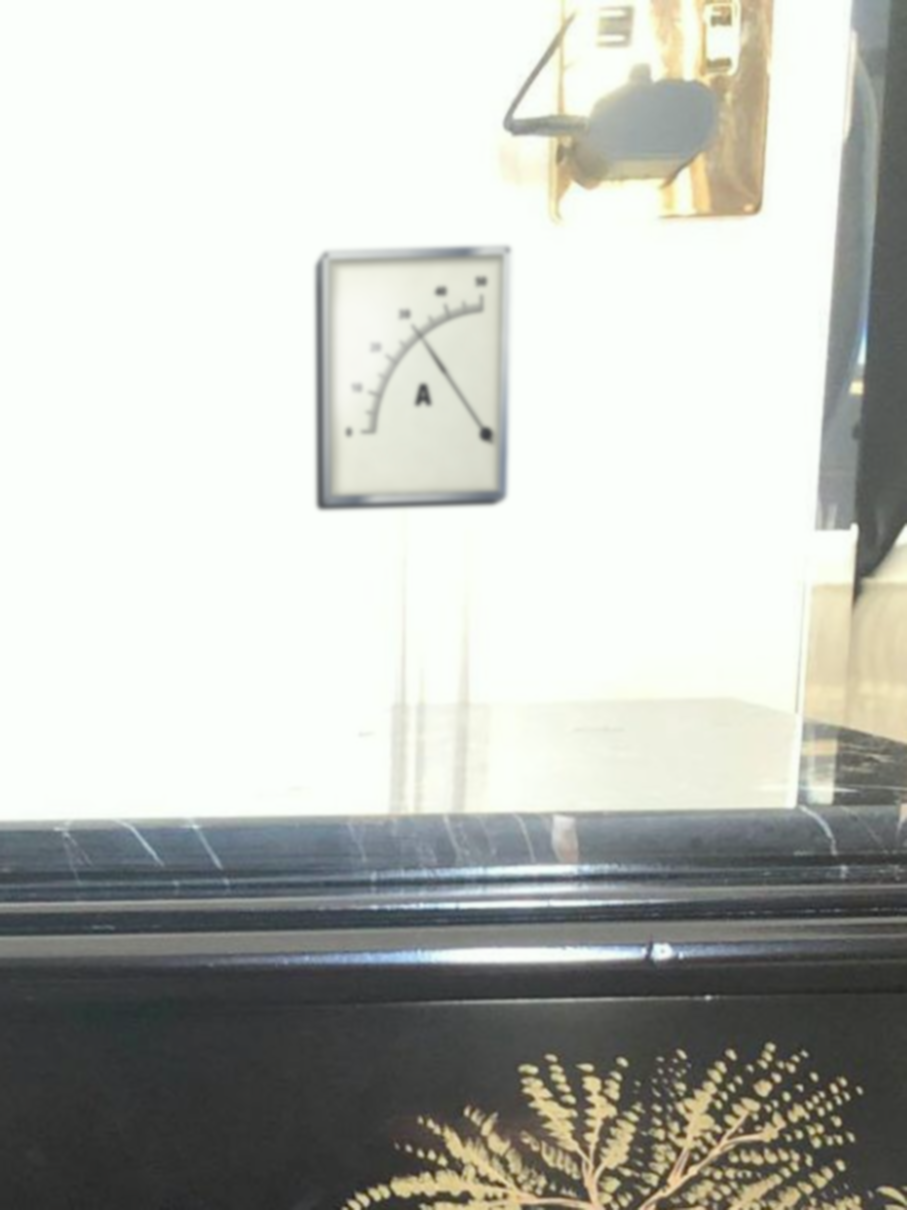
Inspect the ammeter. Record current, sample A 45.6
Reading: A 30
